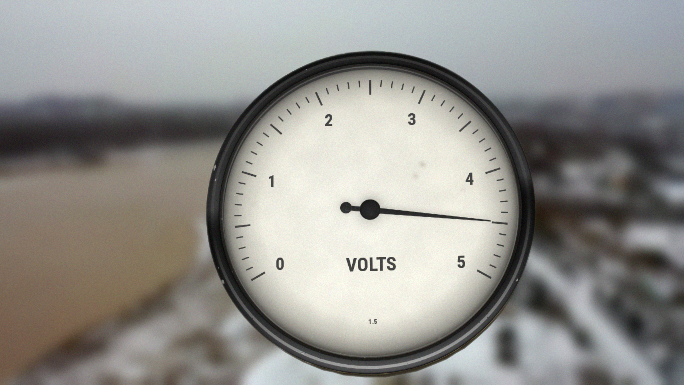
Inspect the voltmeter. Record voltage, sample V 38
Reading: V 4.5
